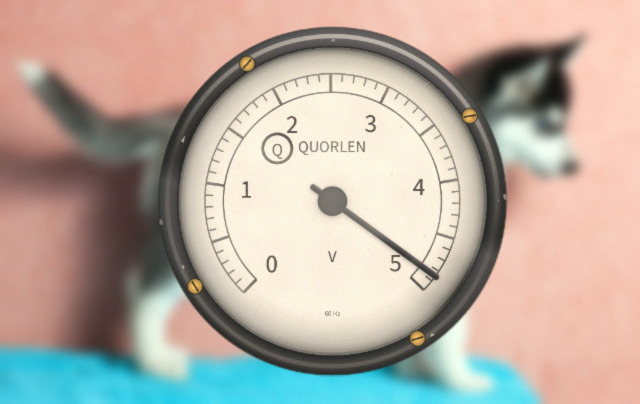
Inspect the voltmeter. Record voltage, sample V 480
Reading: V 4.85
